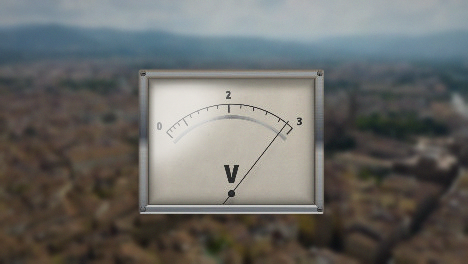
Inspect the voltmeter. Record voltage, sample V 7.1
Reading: V 2.9
